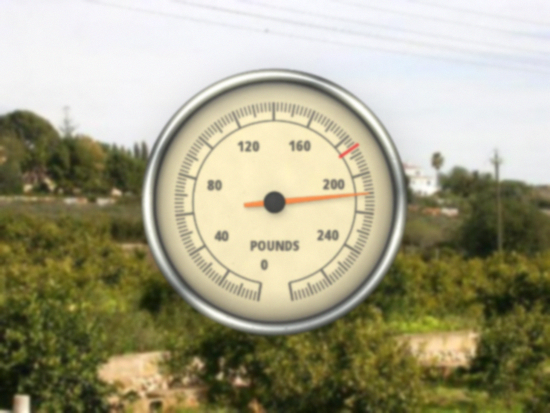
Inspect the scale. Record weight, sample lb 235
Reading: lb 210
